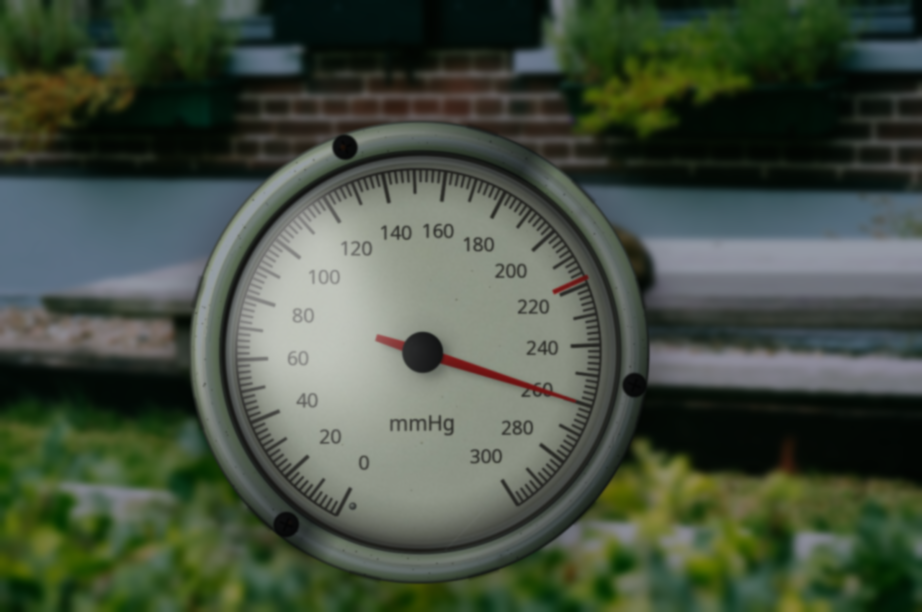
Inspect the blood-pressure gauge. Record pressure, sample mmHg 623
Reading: mmHg 260
